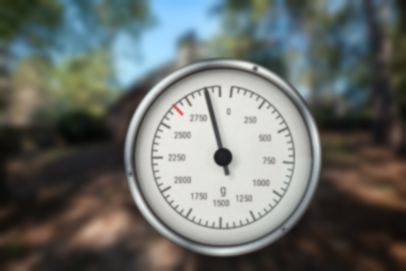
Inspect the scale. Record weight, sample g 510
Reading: g 2900
